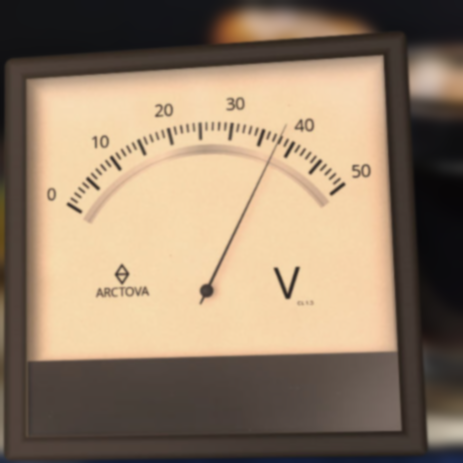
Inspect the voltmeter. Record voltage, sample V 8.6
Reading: V 38
